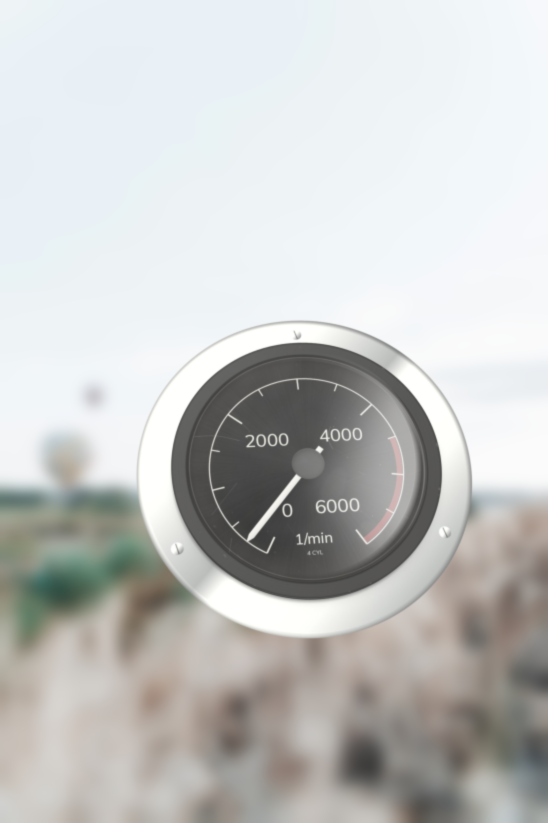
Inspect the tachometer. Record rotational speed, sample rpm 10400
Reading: rpm 250
